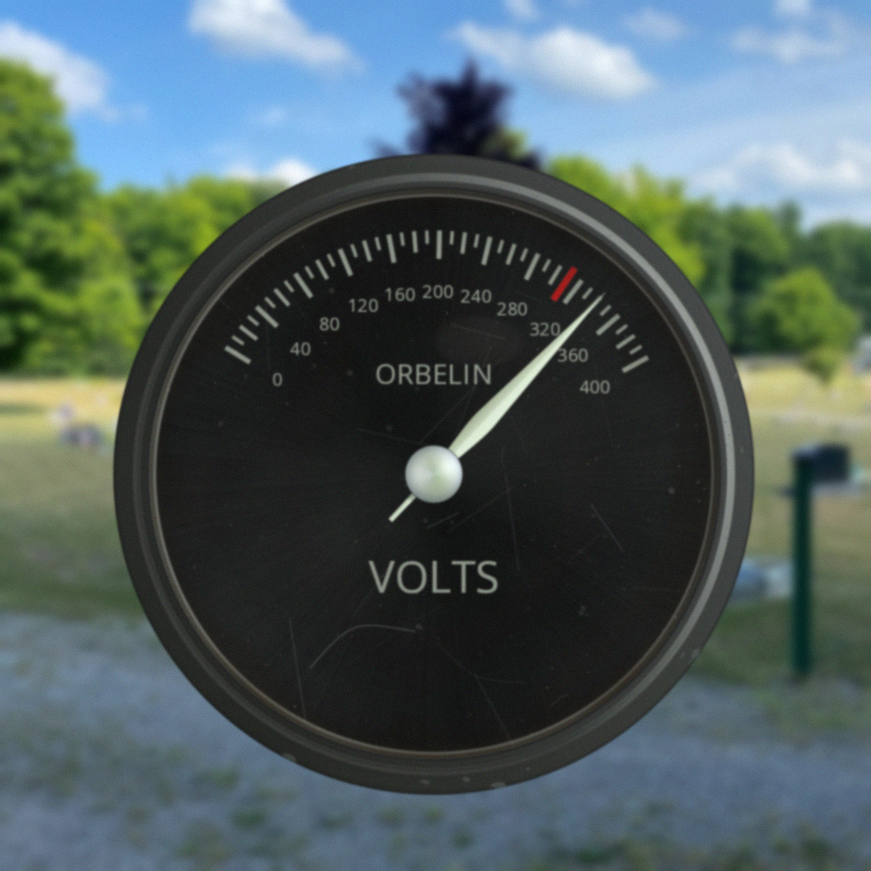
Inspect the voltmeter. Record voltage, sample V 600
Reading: V 340
